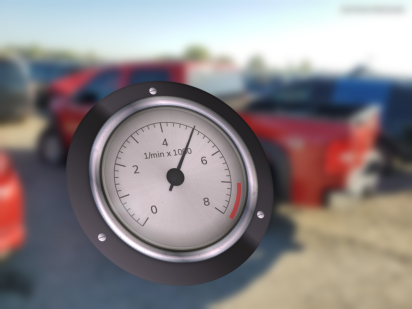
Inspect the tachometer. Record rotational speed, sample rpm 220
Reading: rpm 5000
